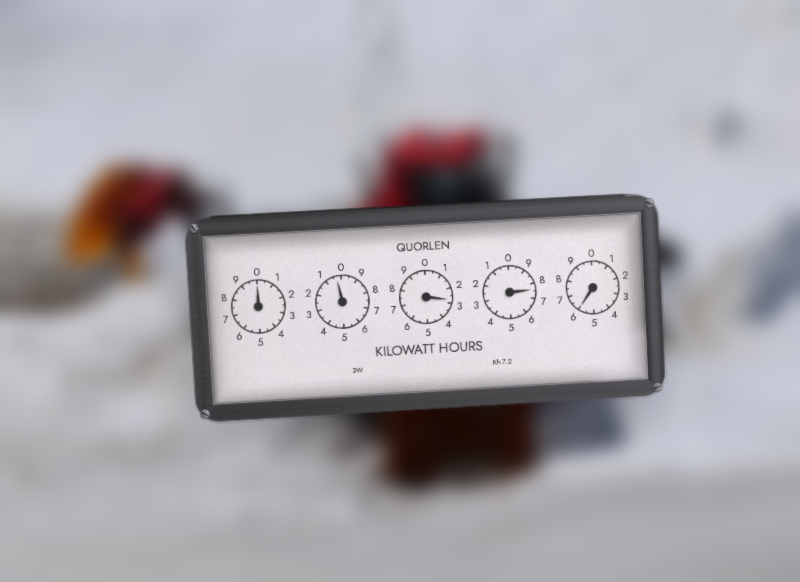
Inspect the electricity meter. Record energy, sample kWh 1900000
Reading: kWh 276
